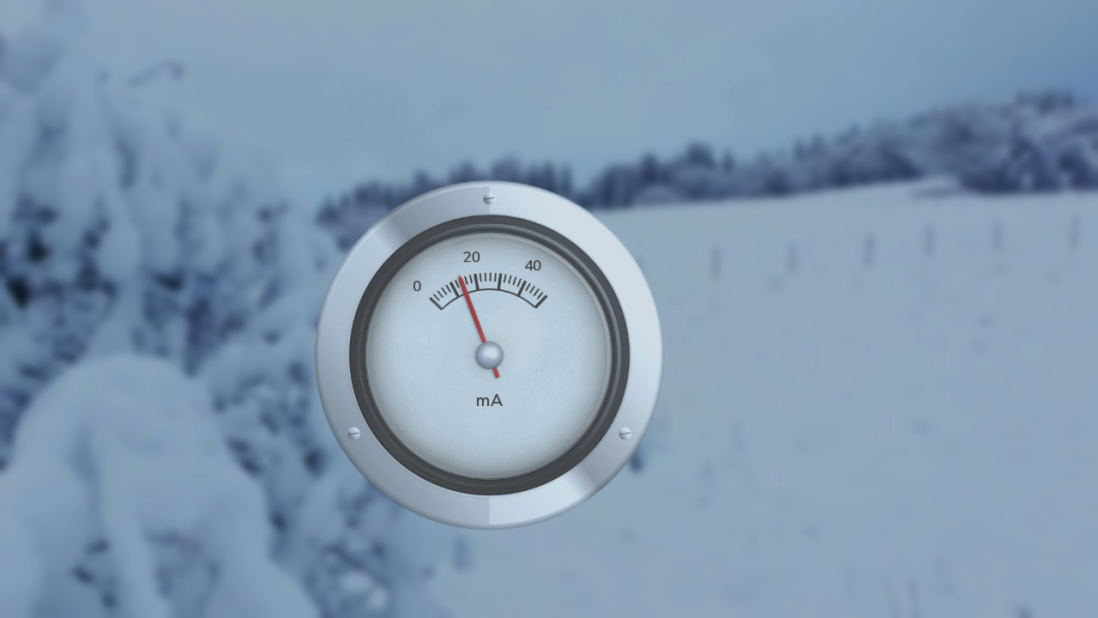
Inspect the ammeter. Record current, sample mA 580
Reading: mA 14
